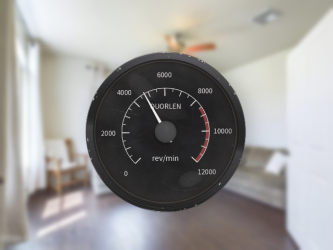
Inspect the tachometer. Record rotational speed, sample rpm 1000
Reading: rpm 4750
